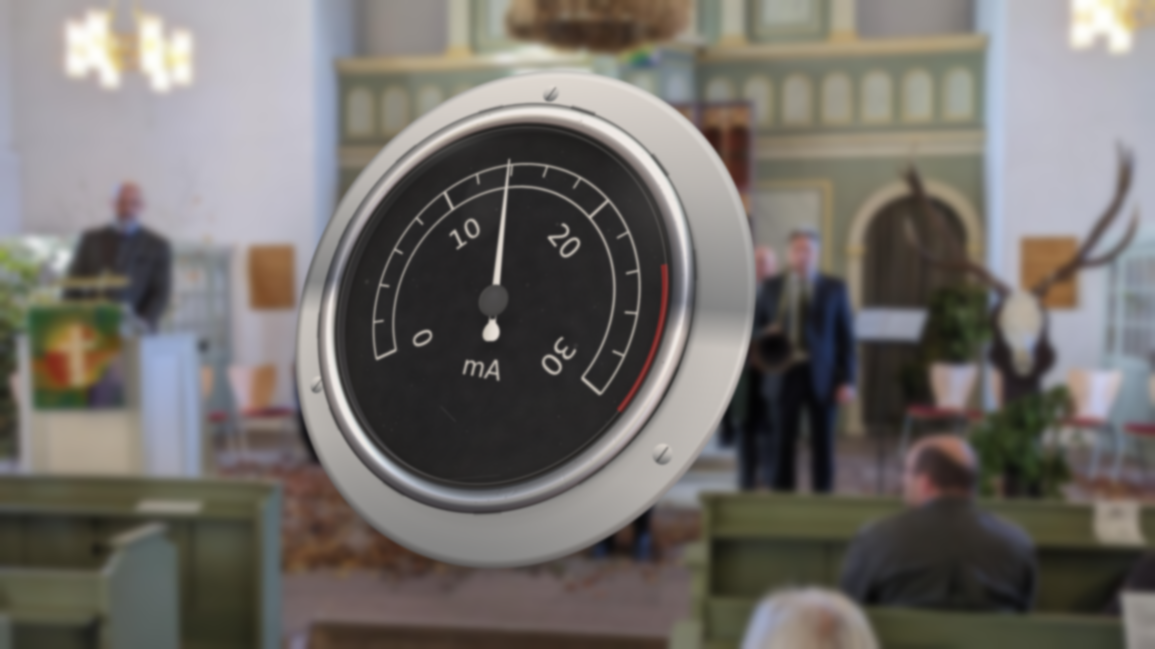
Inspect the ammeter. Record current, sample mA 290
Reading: mA 14
